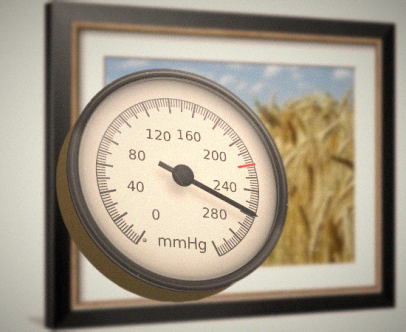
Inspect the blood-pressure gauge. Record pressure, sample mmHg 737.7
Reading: mmHg 260
